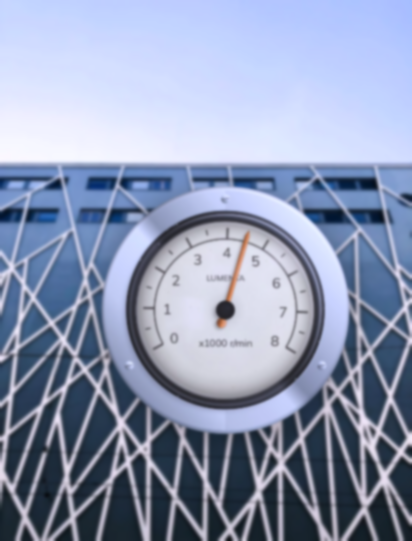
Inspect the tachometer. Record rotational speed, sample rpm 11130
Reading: rpm 4500
